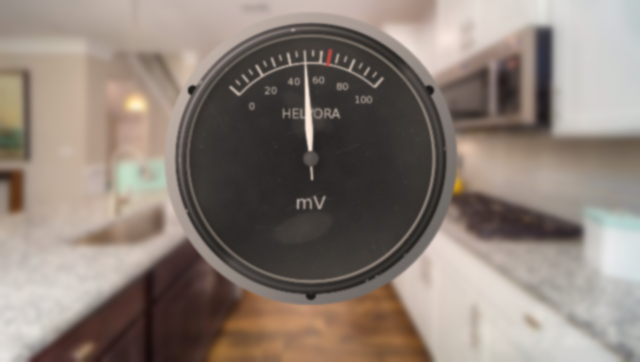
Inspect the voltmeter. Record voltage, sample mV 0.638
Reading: mV 50
